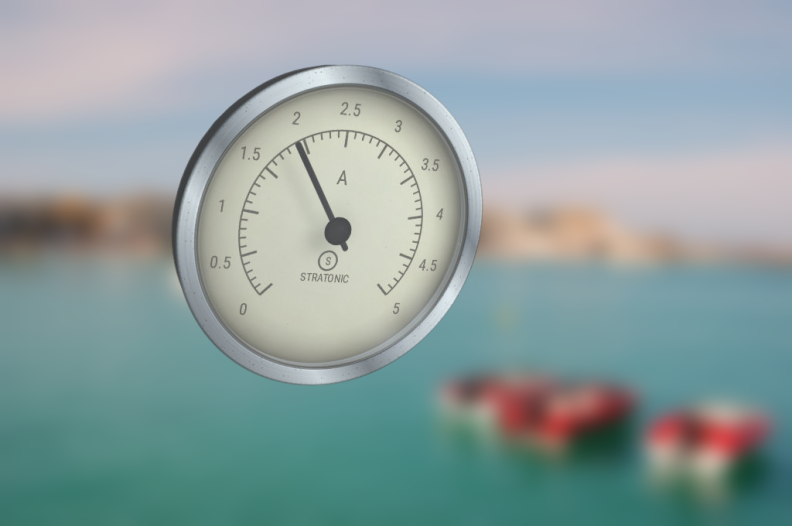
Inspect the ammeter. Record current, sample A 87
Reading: A 1.9
